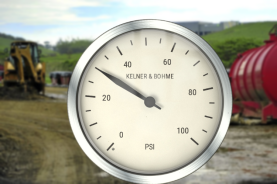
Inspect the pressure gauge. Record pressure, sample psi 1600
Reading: psi 30
